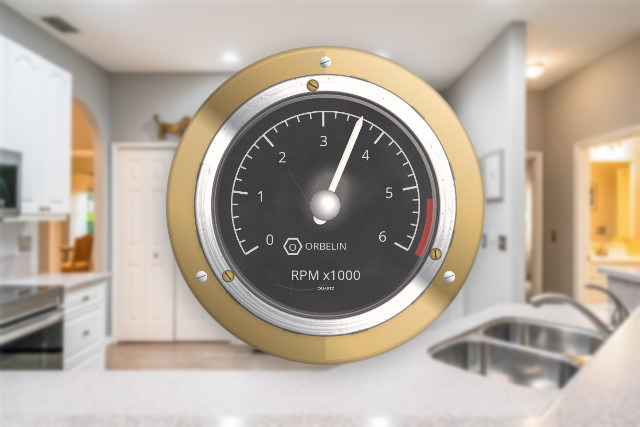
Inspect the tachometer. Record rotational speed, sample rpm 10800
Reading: rpm 3600
